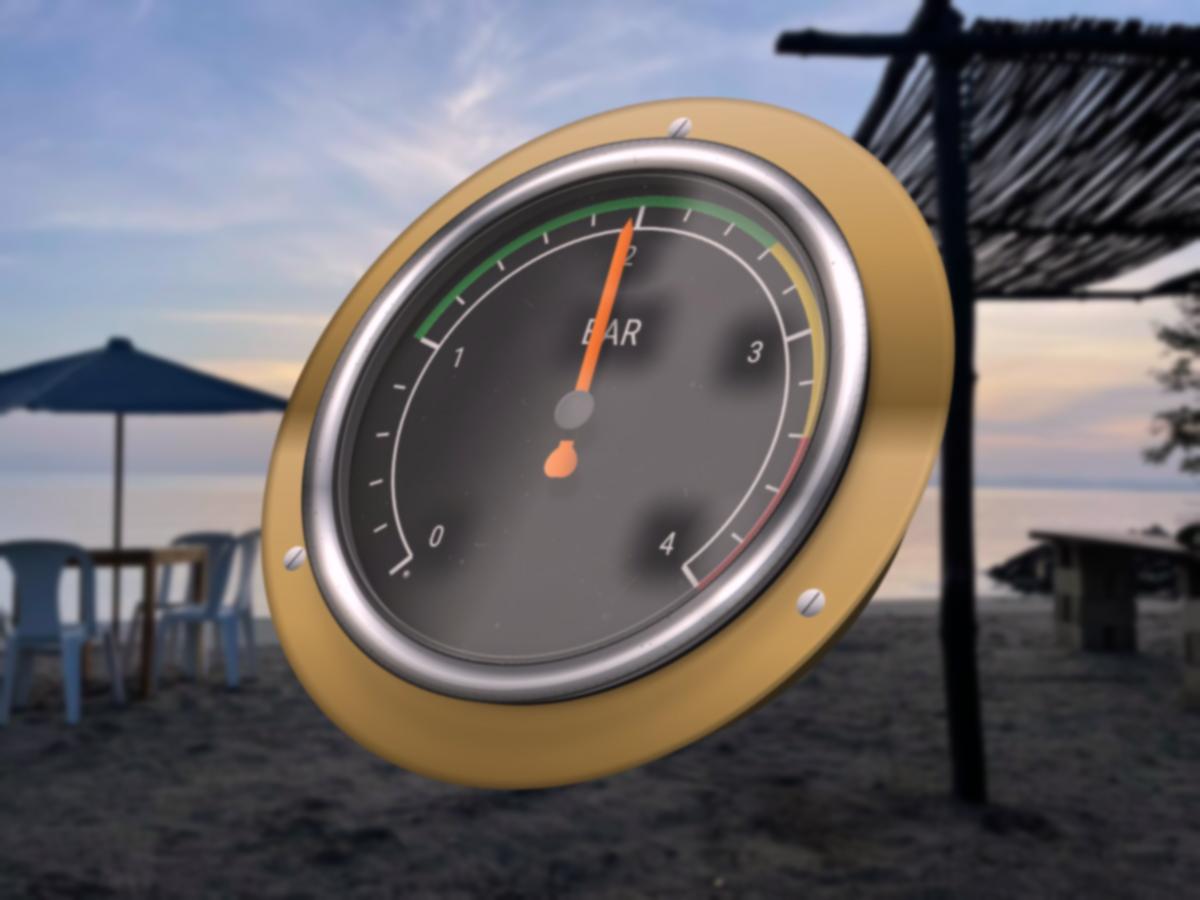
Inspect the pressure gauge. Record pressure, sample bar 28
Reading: bar 2
